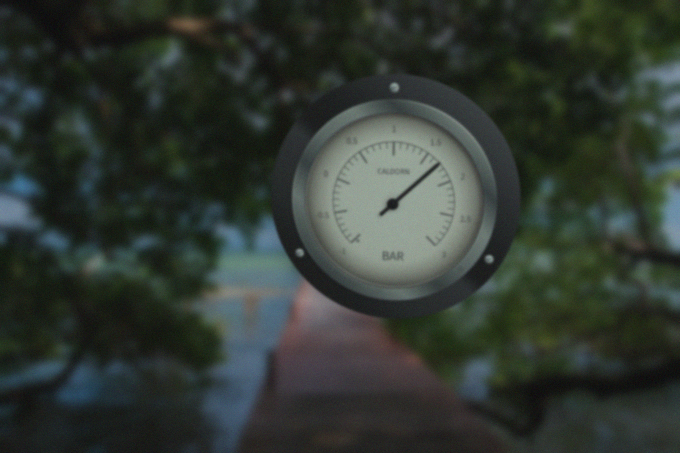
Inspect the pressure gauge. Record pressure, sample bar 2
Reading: bar 1.7
